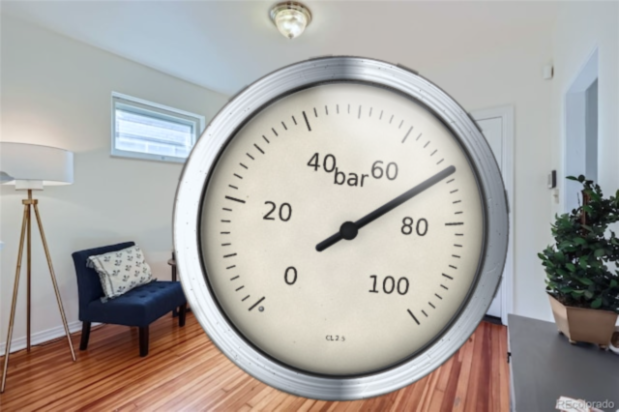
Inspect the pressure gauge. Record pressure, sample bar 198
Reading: bar 70
